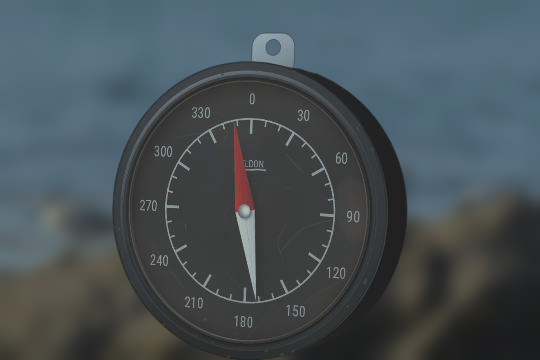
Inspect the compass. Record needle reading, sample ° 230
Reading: ° 350
